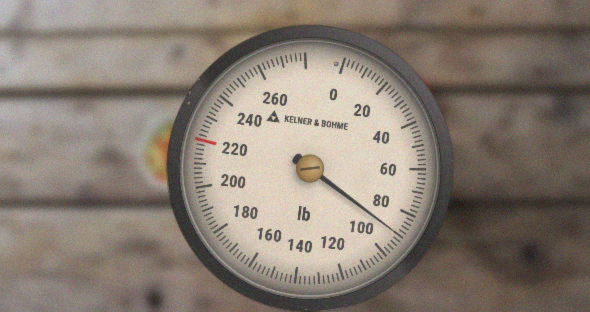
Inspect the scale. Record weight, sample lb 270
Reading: lb 90
